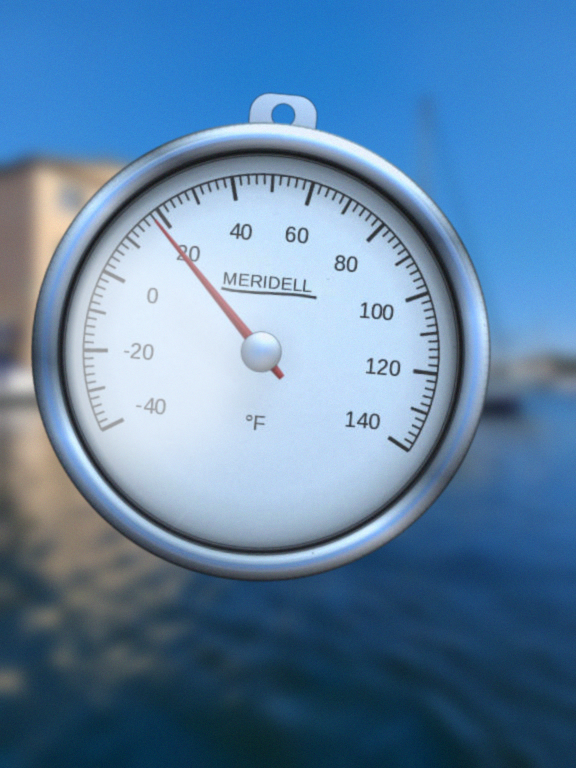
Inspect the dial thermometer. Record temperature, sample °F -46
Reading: °F 18
